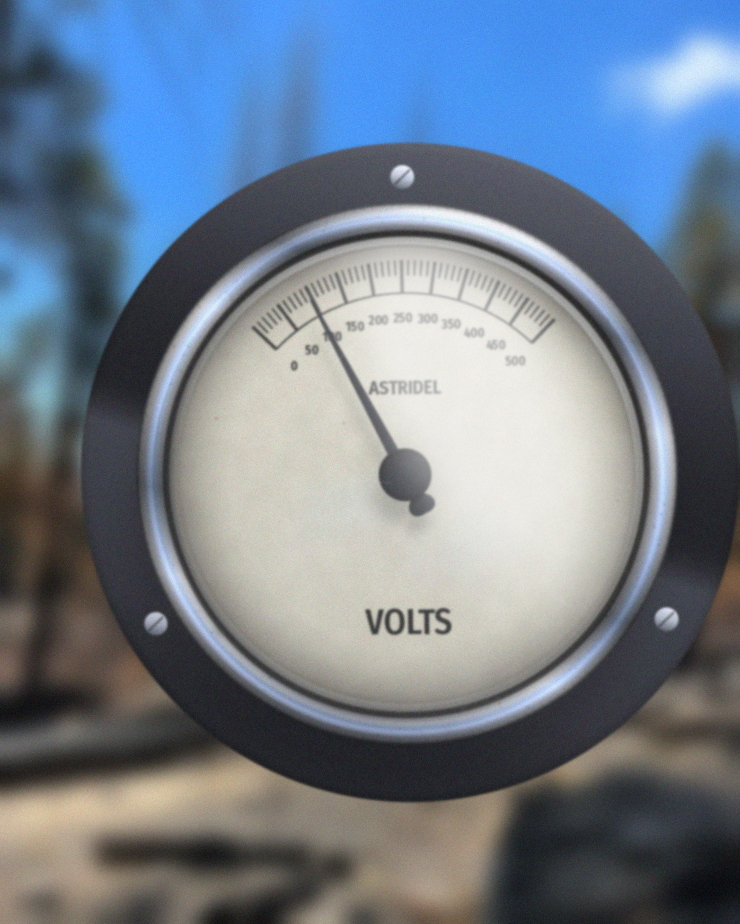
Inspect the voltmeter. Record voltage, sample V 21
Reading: V 100
